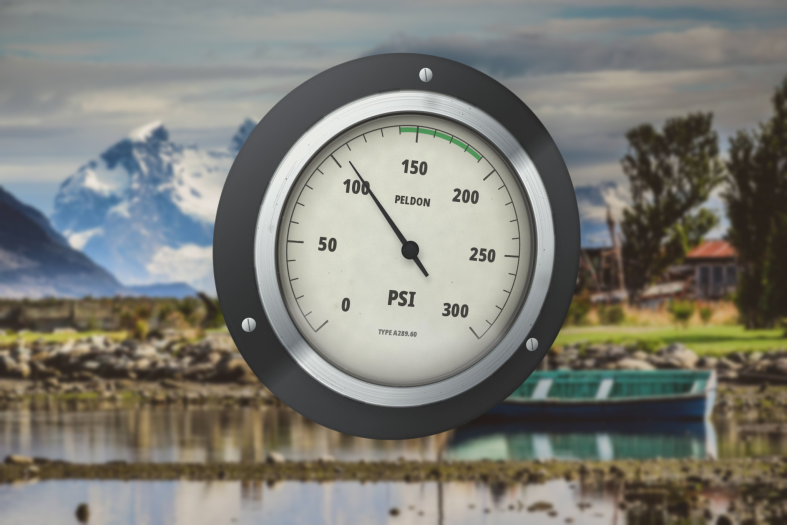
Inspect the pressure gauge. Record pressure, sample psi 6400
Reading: psi 105
